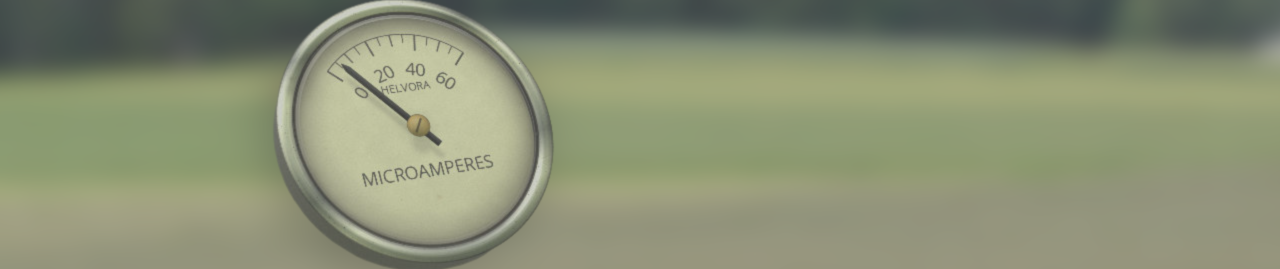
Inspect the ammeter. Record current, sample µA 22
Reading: µA 5
